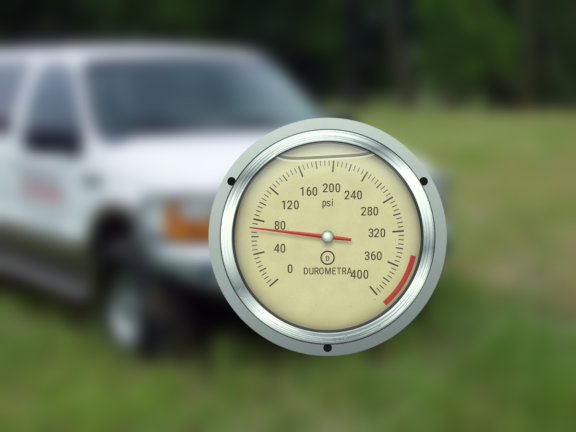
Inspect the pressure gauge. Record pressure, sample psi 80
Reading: psi 70
